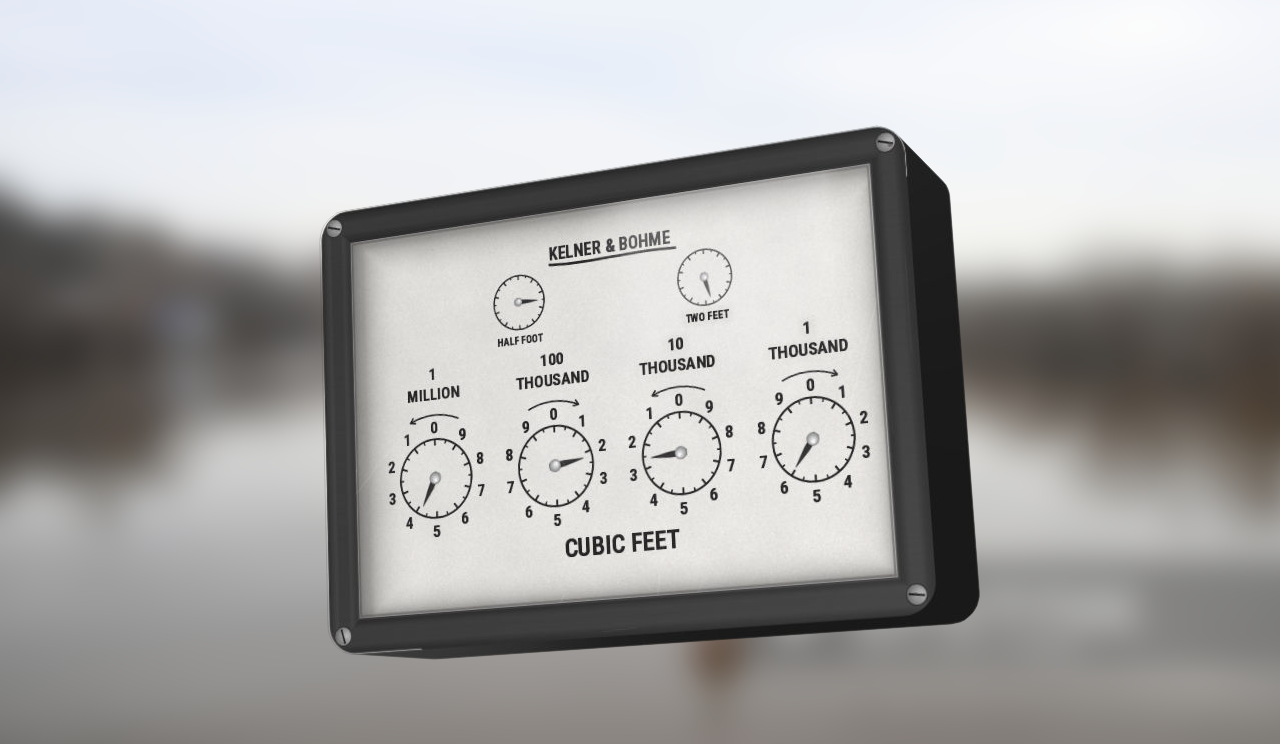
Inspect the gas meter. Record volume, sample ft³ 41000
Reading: ft³ 422600
